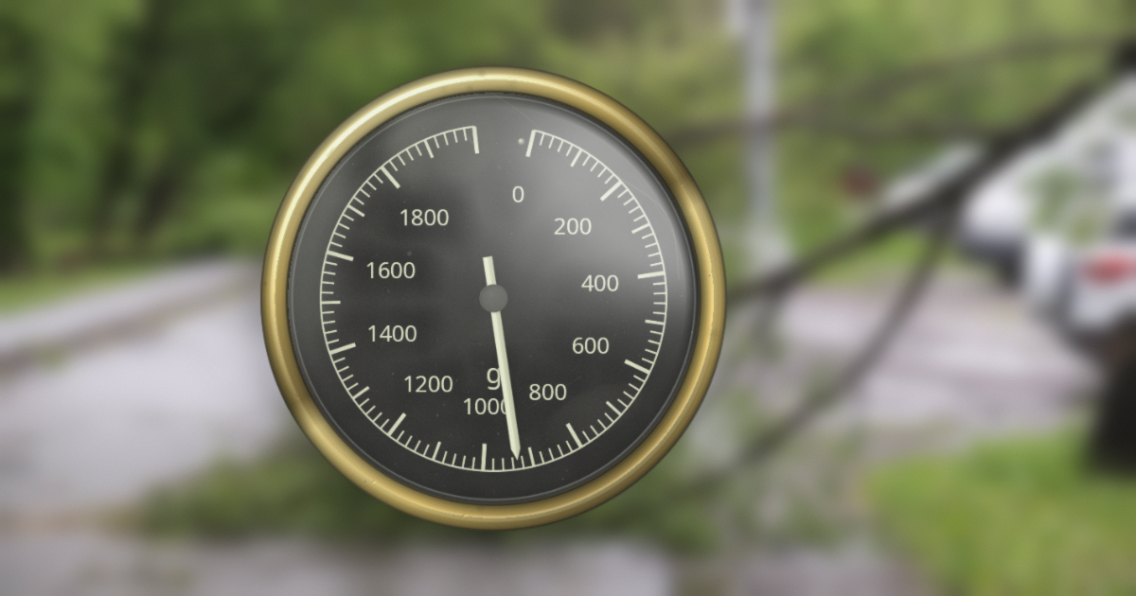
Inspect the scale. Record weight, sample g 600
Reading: g 930
